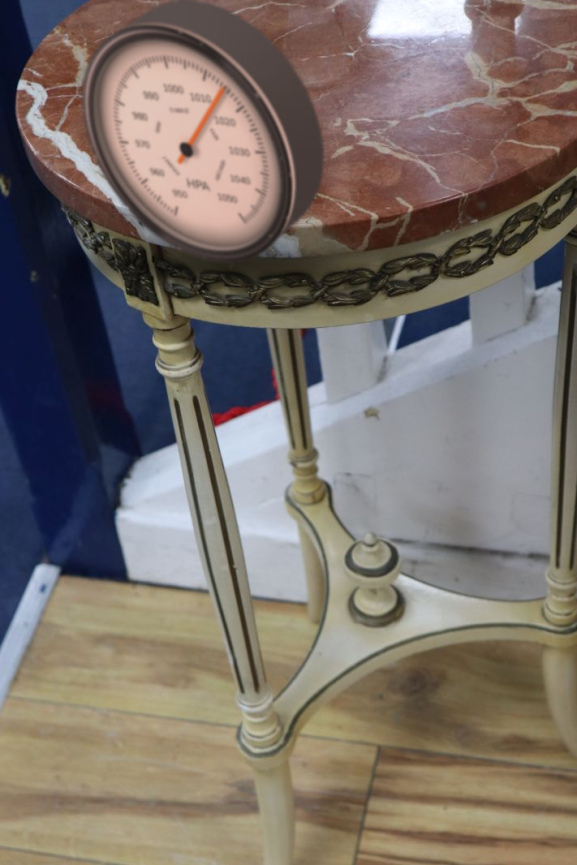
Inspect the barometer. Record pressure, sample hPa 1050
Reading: hPa 1015
